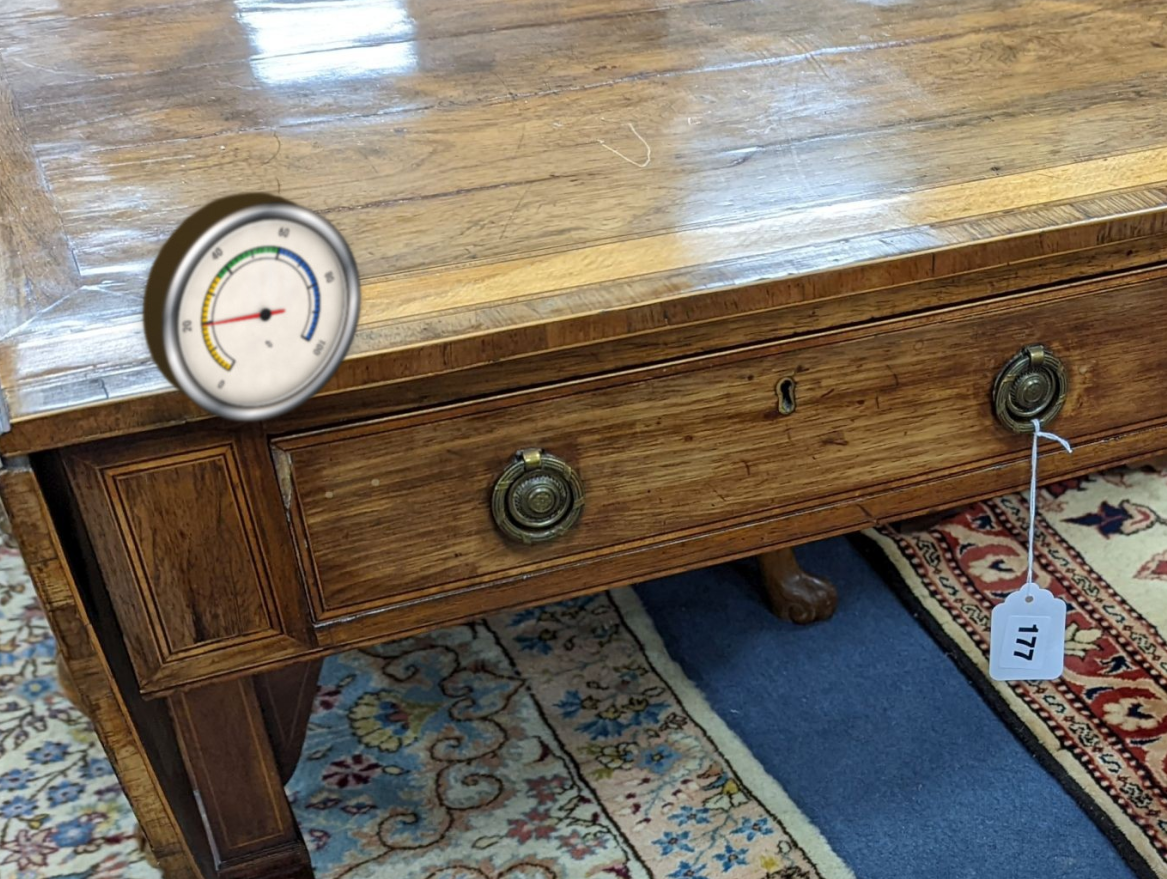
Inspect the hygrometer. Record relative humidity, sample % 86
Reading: % 20
